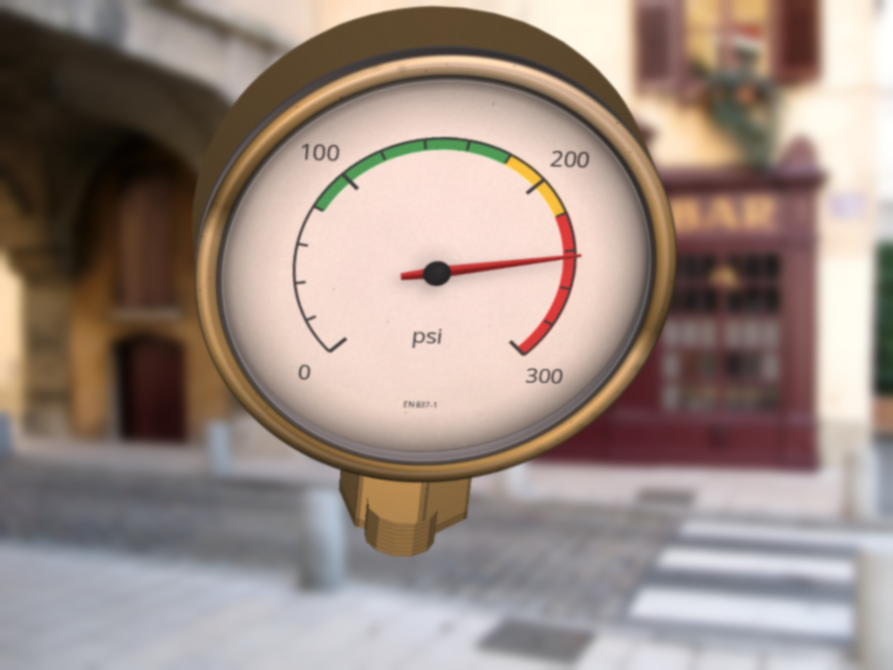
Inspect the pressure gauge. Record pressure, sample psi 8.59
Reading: psi 240
